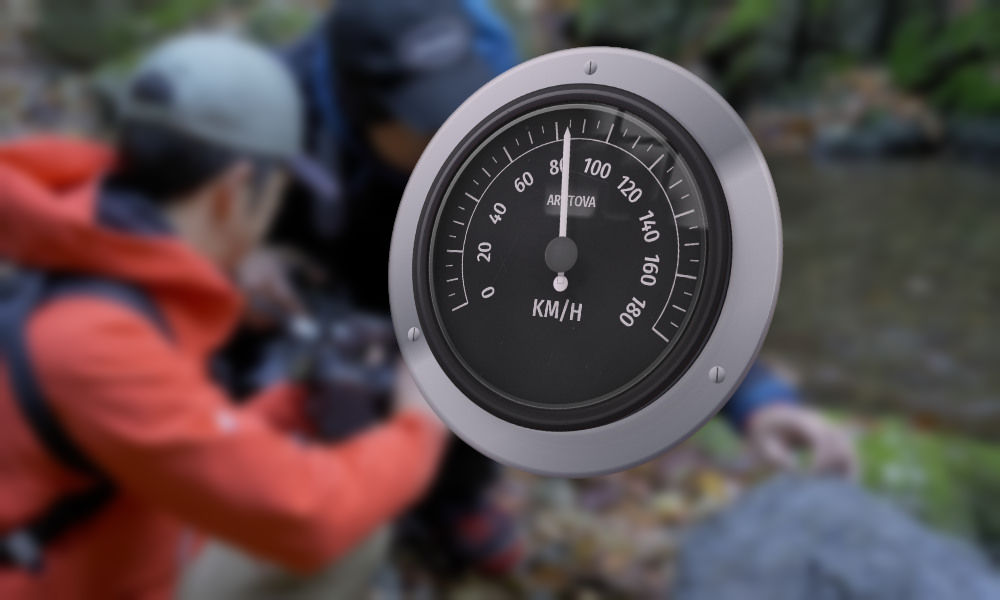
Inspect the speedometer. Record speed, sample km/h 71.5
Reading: km/h 85
